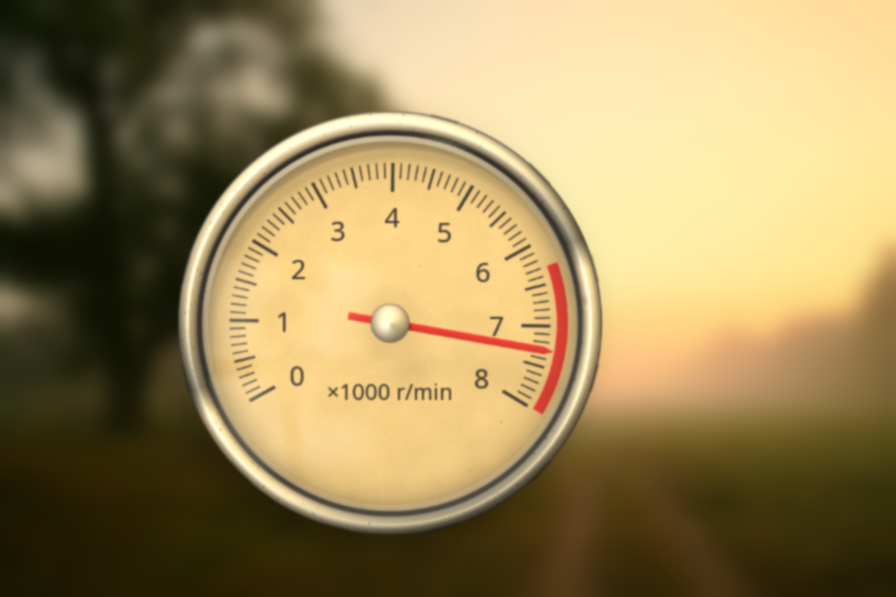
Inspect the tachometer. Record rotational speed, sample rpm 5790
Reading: rpm 7300
